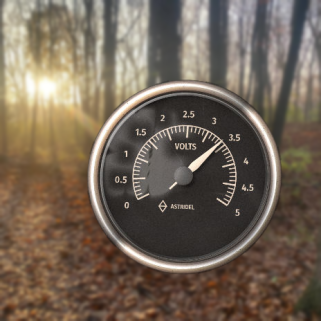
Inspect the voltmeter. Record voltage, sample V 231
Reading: V 3.4
